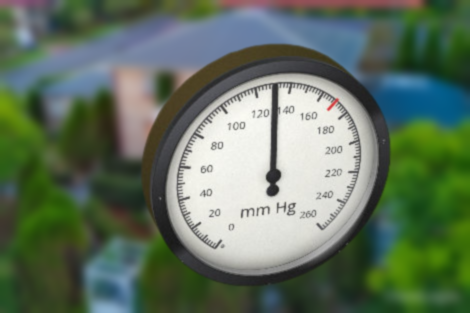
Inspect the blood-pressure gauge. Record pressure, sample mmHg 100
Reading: mmHg 130
